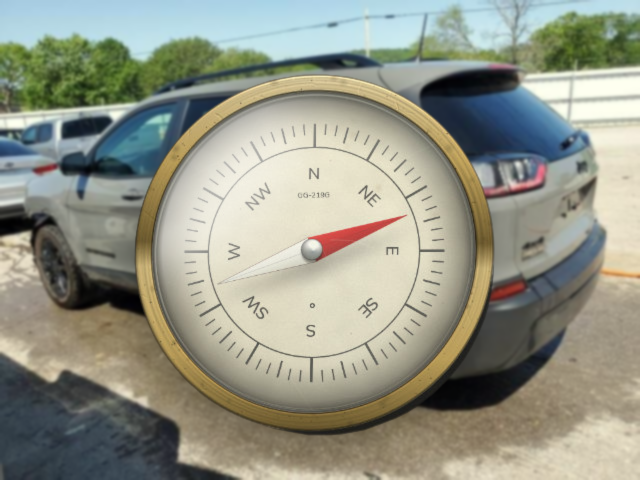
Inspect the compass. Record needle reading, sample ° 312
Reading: ° 70
